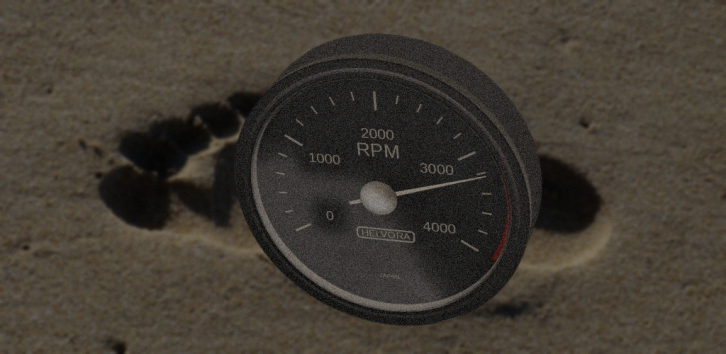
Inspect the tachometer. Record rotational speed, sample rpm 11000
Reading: rpm 3200
